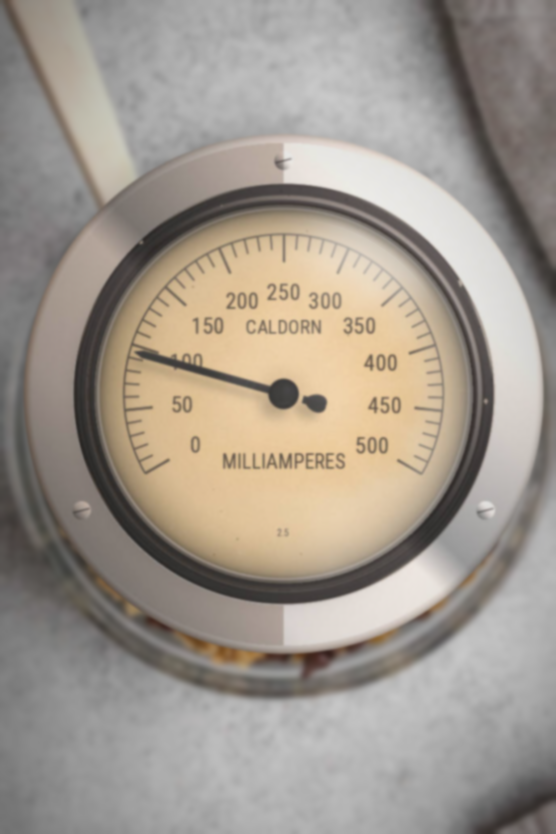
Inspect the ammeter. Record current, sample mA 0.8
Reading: mA 95
